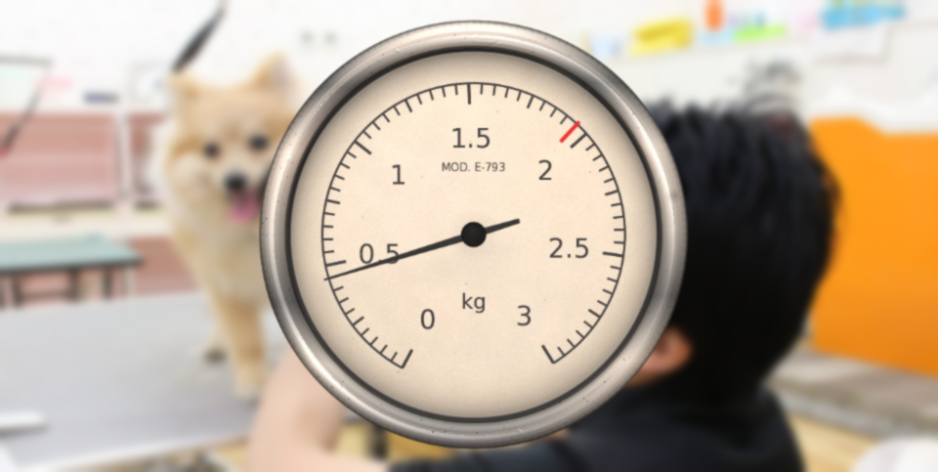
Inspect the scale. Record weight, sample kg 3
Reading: kg 0.45
